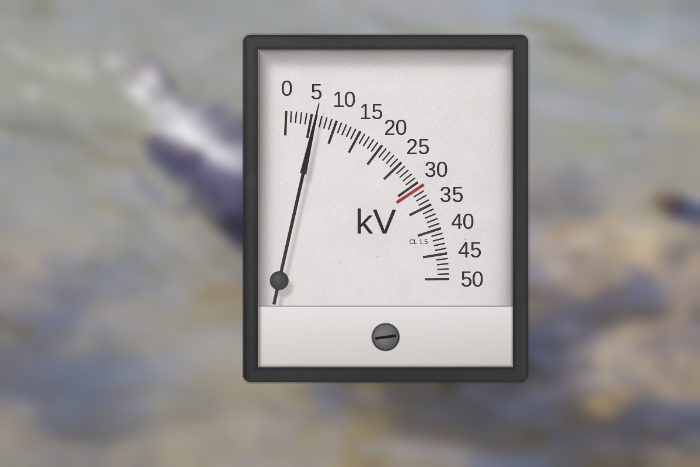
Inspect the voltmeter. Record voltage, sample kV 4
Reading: kV 6
